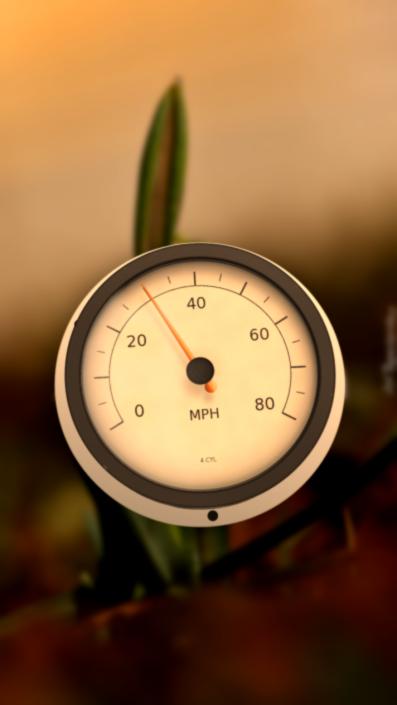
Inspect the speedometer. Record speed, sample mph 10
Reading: mph 30
